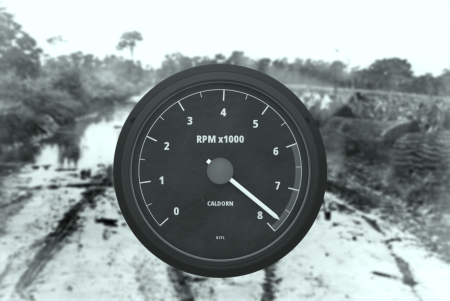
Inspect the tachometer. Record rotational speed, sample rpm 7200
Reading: rpm 7750
